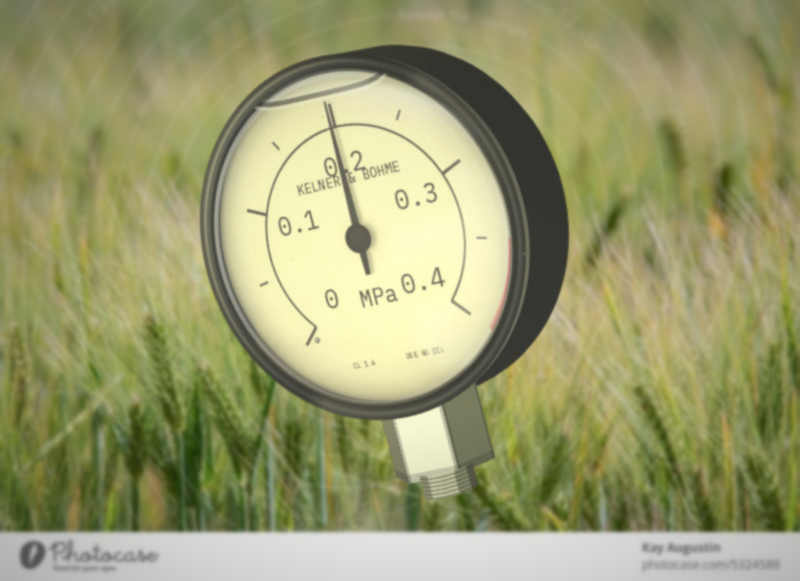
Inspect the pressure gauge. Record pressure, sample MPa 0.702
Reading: MPa 0.2
